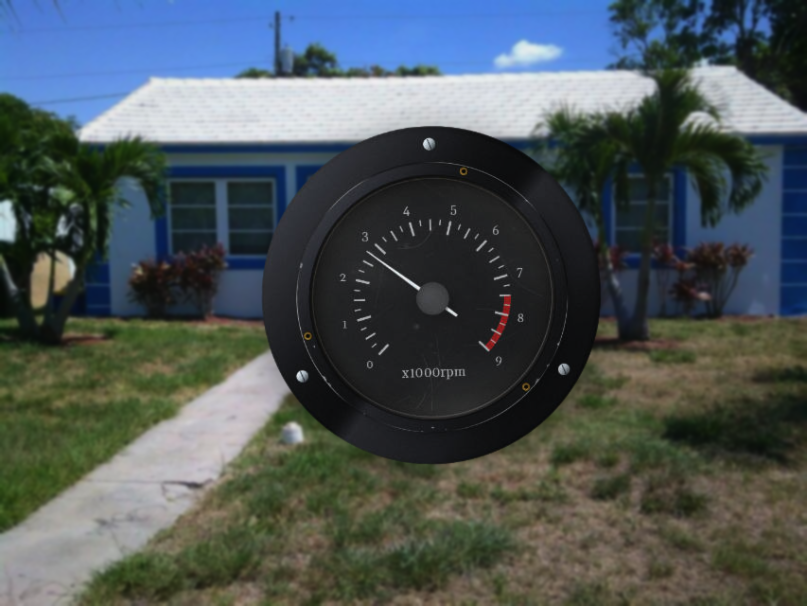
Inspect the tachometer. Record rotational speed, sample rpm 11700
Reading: rpm 2750
